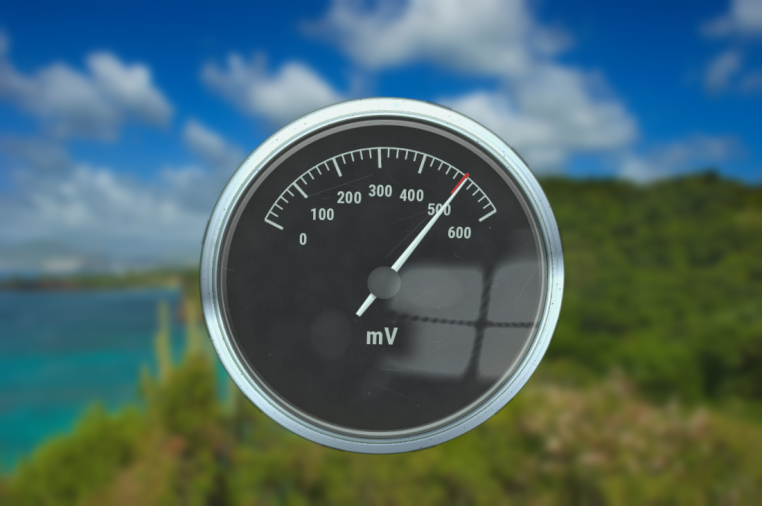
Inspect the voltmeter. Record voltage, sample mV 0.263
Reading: mV 500
